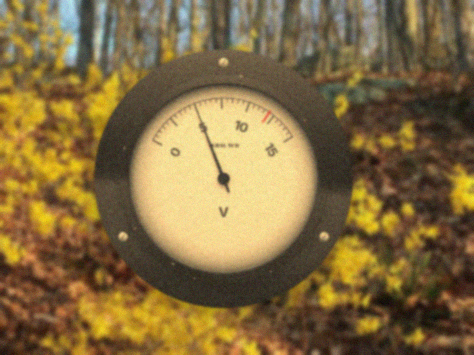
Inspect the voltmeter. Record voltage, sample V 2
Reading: V 5
